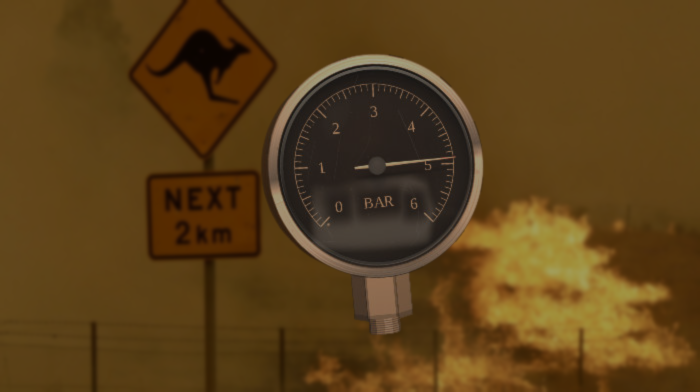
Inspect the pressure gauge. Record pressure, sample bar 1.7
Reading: bar 4.9
